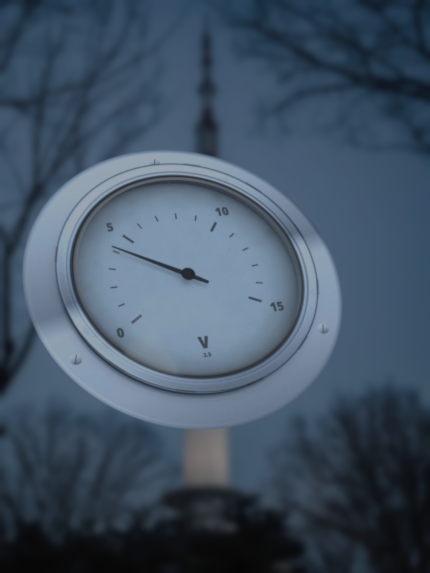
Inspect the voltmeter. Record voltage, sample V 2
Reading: V 4
